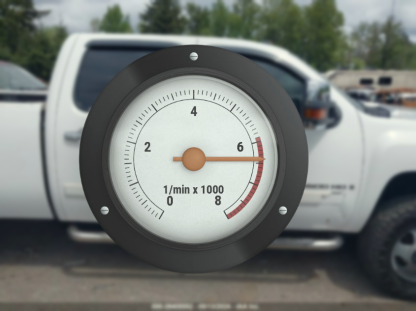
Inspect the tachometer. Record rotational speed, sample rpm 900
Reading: rpm 6400
